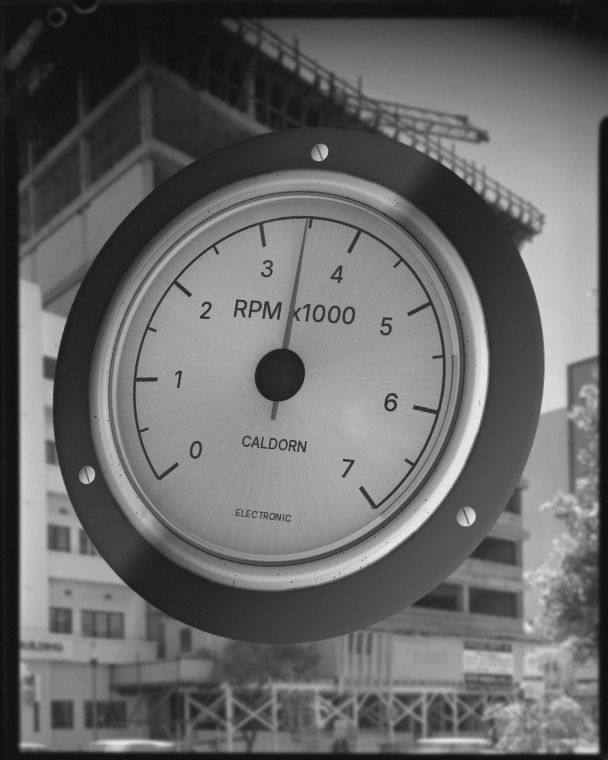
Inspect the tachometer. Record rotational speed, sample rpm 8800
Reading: rpm 3500
